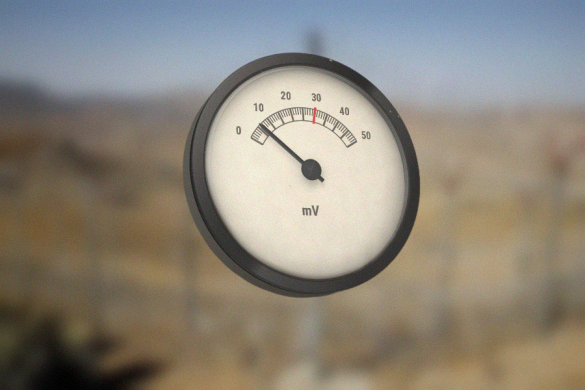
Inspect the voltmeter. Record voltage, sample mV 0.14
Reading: mV 5
